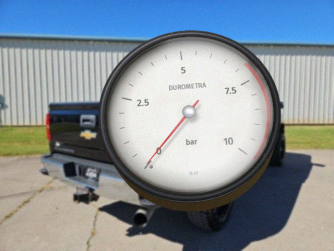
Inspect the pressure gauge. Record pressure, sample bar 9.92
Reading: bar 0
